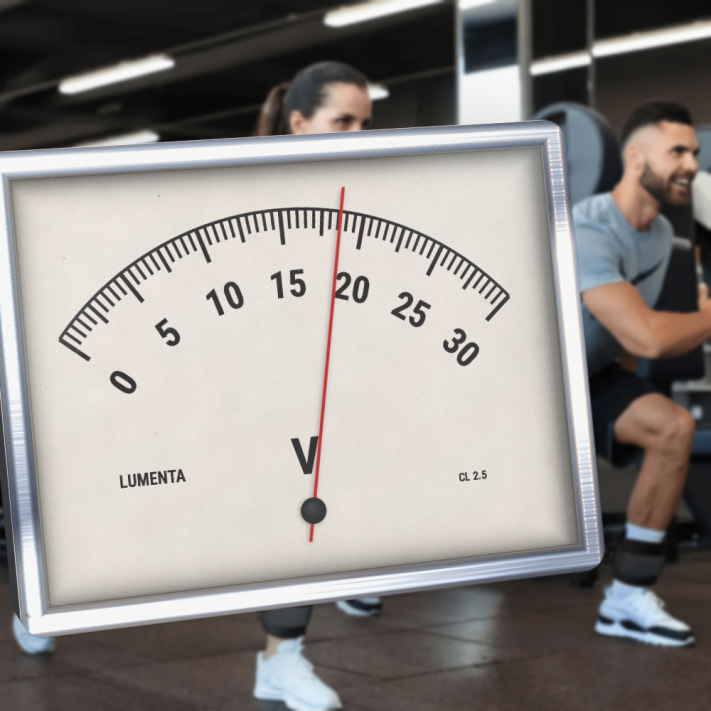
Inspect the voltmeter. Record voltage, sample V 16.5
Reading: V 18.5
